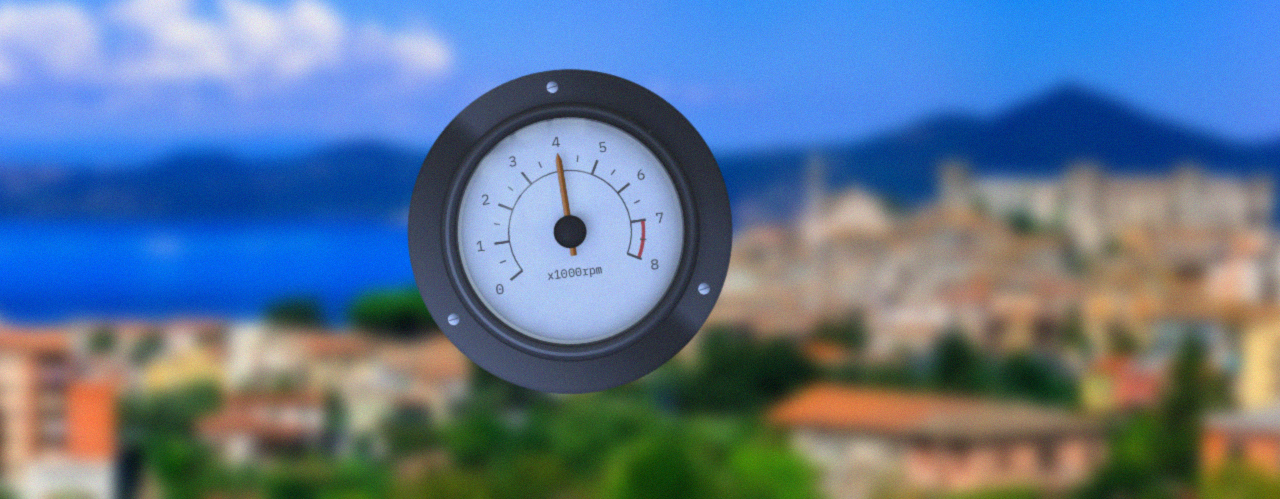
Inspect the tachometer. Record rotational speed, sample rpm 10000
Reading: rpm 4000
